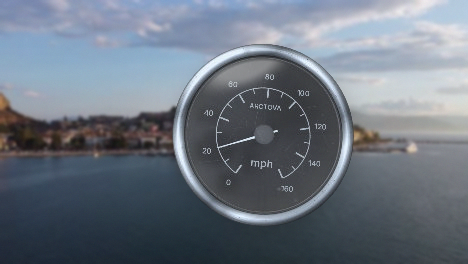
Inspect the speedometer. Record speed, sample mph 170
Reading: mph 20
